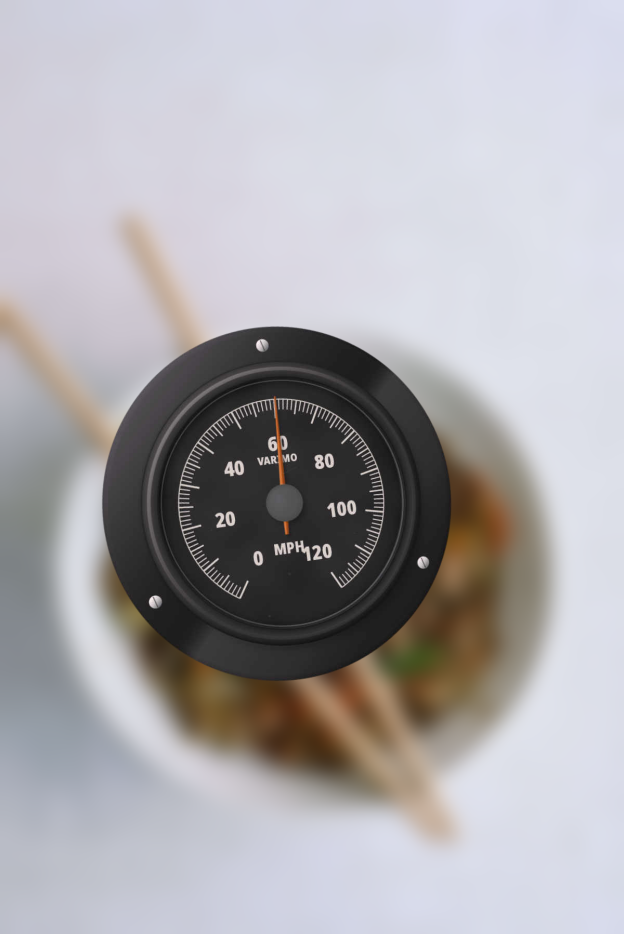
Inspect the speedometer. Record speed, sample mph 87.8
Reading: mph 60
